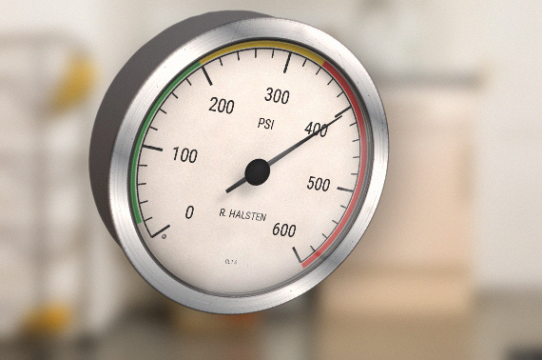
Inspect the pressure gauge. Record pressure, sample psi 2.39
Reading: psi 400
